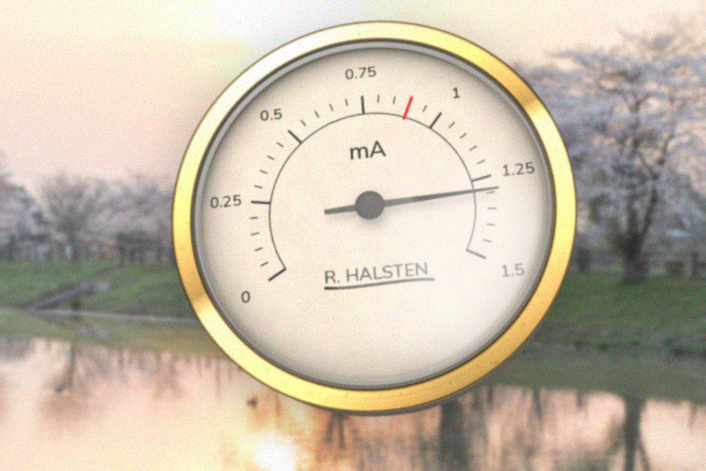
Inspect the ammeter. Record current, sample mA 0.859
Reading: mA 1.3
